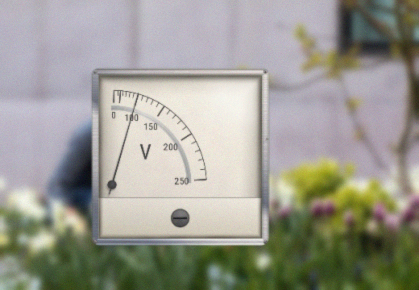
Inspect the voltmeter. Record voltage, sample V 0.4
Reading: V 100
